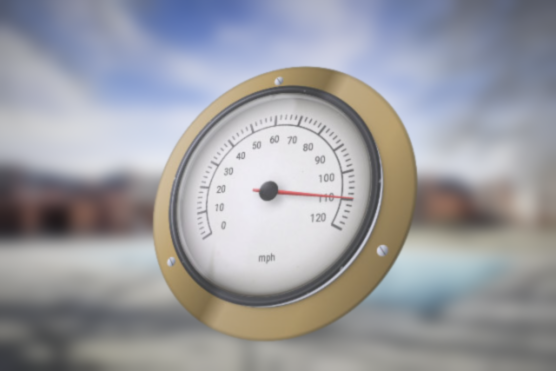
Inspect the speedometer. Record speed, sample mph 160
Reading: mph 110
